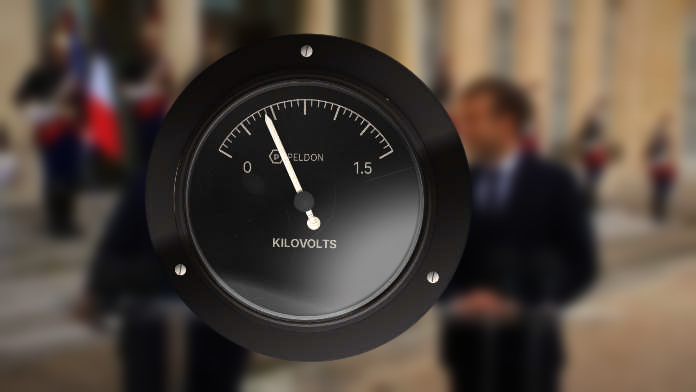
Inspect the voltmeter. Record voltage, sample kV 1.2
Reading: kV 0.45
